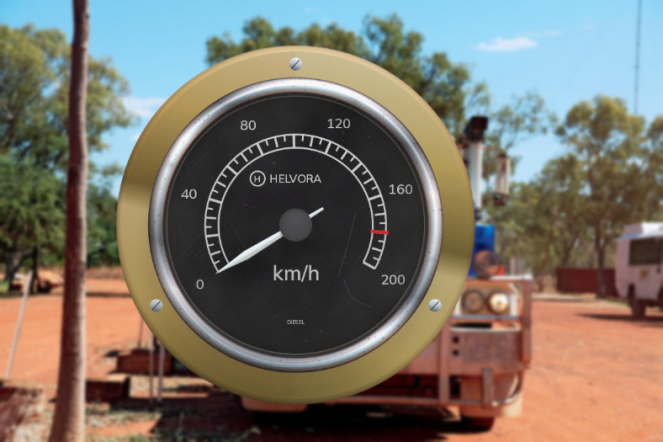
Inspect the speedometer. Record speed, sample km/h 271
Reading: km/h 0
